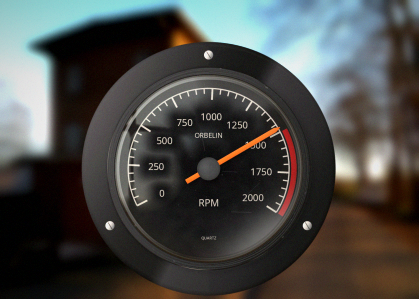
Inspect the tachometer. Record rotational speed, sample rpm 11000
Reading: rpm 1475
